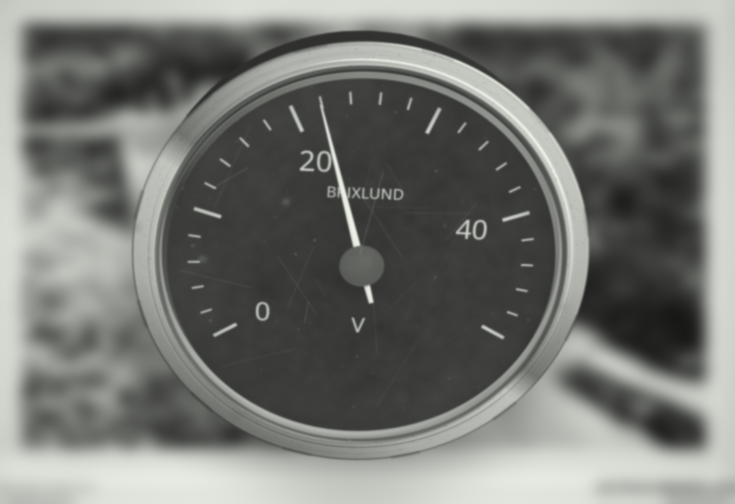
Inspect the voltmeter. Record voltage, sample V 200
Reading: V 22
